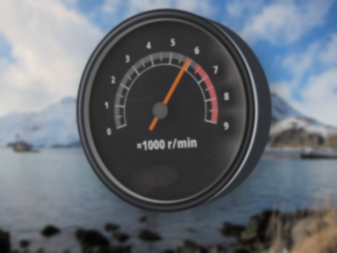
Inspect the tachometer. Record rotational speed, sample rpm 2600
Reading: rpm 6000
